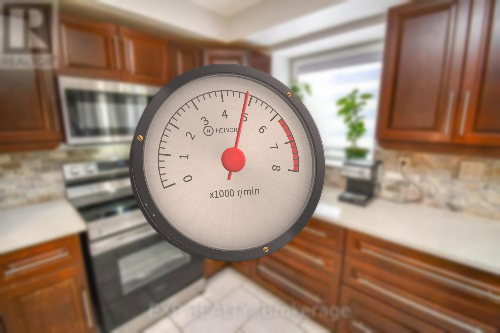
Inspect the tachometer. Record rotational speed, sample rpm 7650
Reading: rpm 4800
